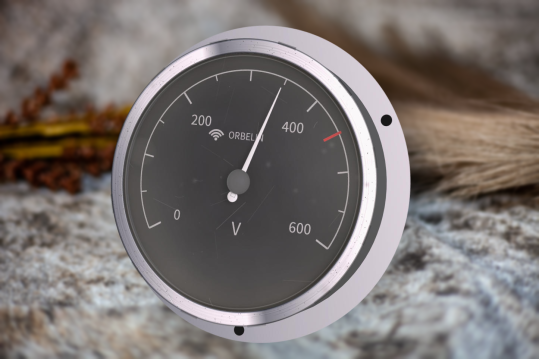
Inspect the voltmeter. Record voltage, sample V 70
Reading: V 350
